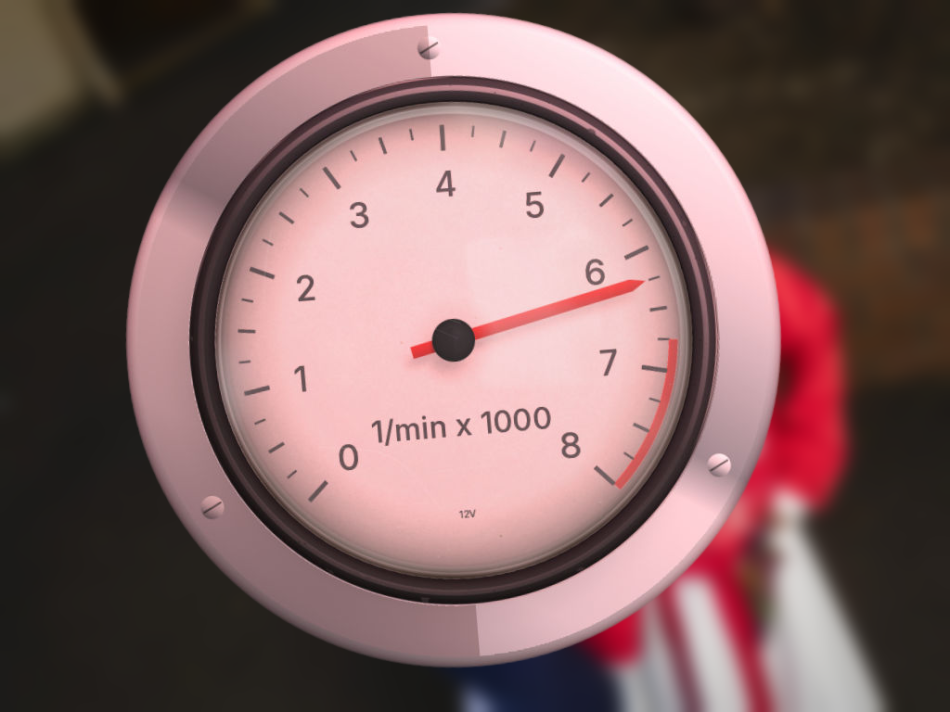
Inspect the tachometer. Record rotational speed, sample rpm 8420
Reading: rpm 6250
